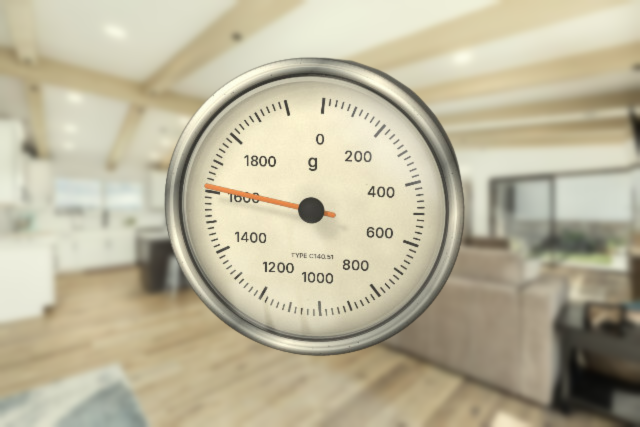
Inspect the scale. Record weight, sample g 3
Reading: g 1620
